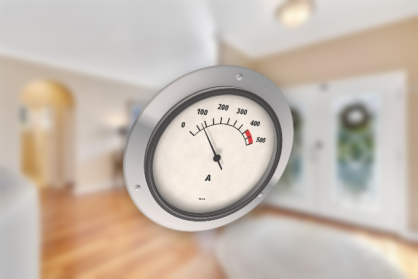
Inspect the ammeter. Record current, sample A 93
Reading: A 75
